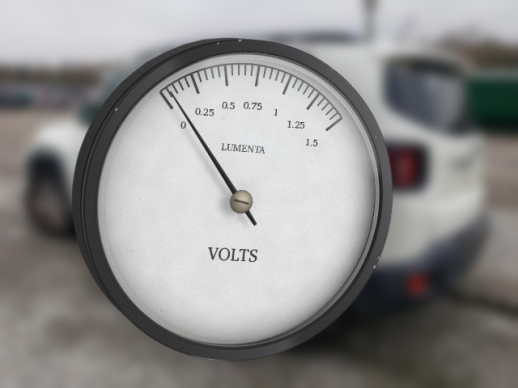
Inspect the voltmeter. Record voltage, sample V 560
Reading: V 0.05
